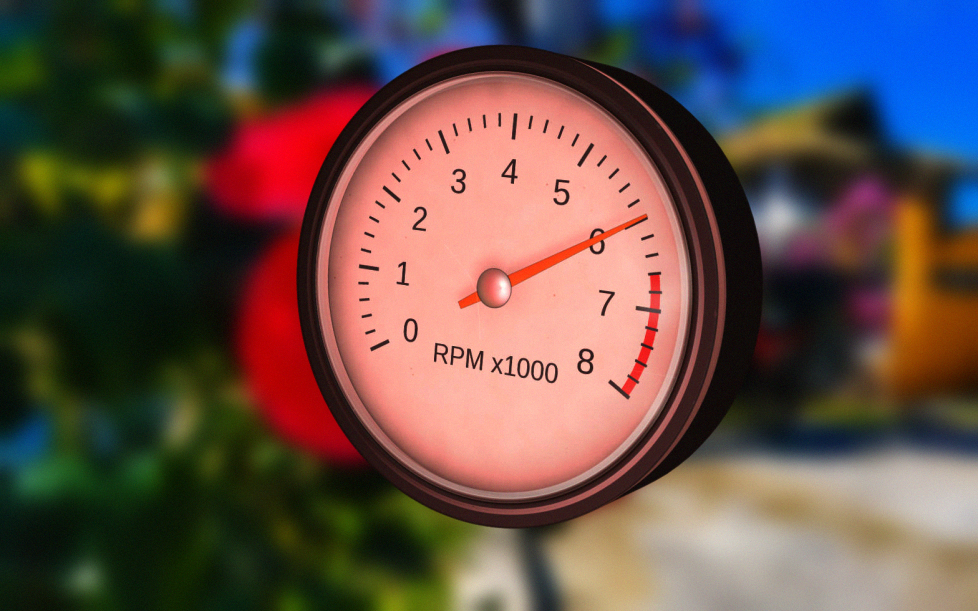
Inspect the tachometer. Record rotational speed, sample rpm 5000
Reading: rpm 6000
